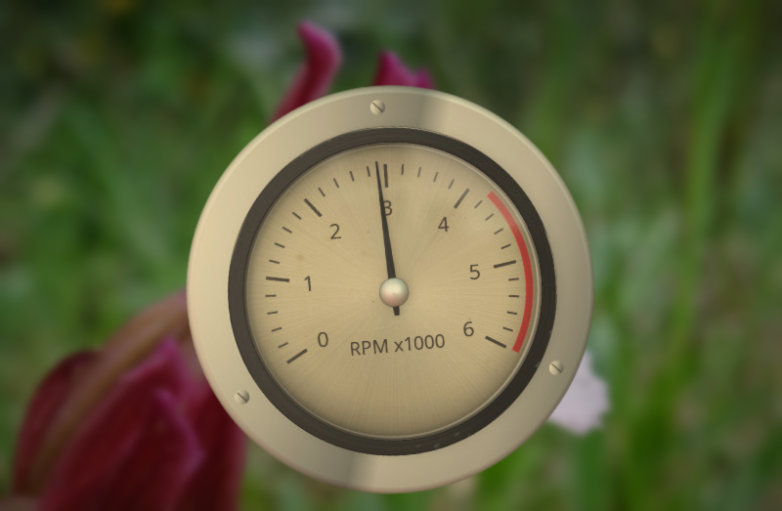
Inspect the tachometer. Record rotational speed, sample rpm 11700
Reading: rpm 2900
